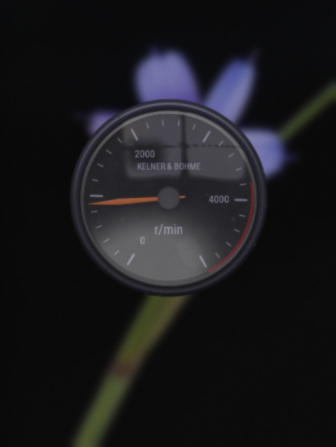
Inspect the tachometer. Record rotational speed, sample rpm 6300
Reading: rpm 900
